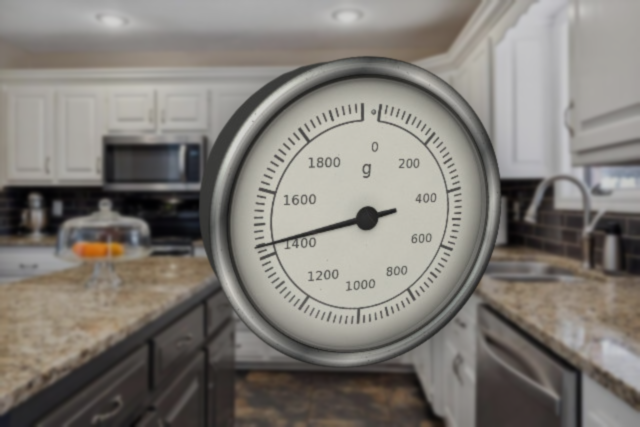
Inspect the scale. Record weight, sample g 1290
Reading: g 1440
